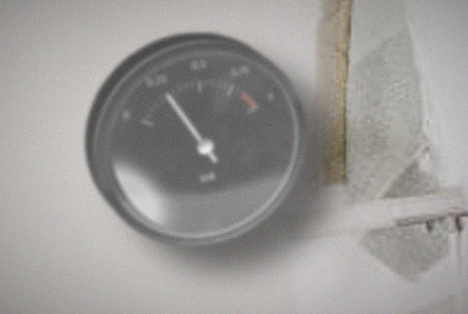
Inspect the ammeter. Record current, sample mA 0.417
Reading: mA 0.25
